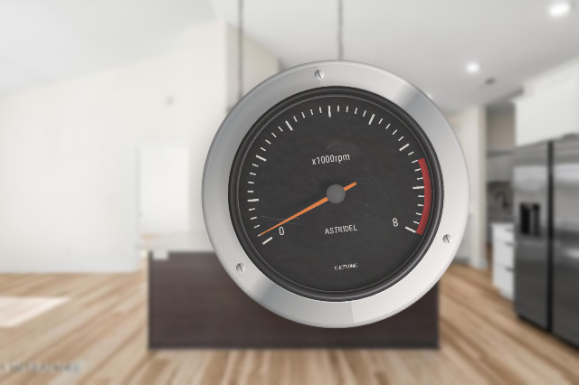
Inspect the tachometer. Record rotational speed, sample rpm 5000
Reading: rpm 200
